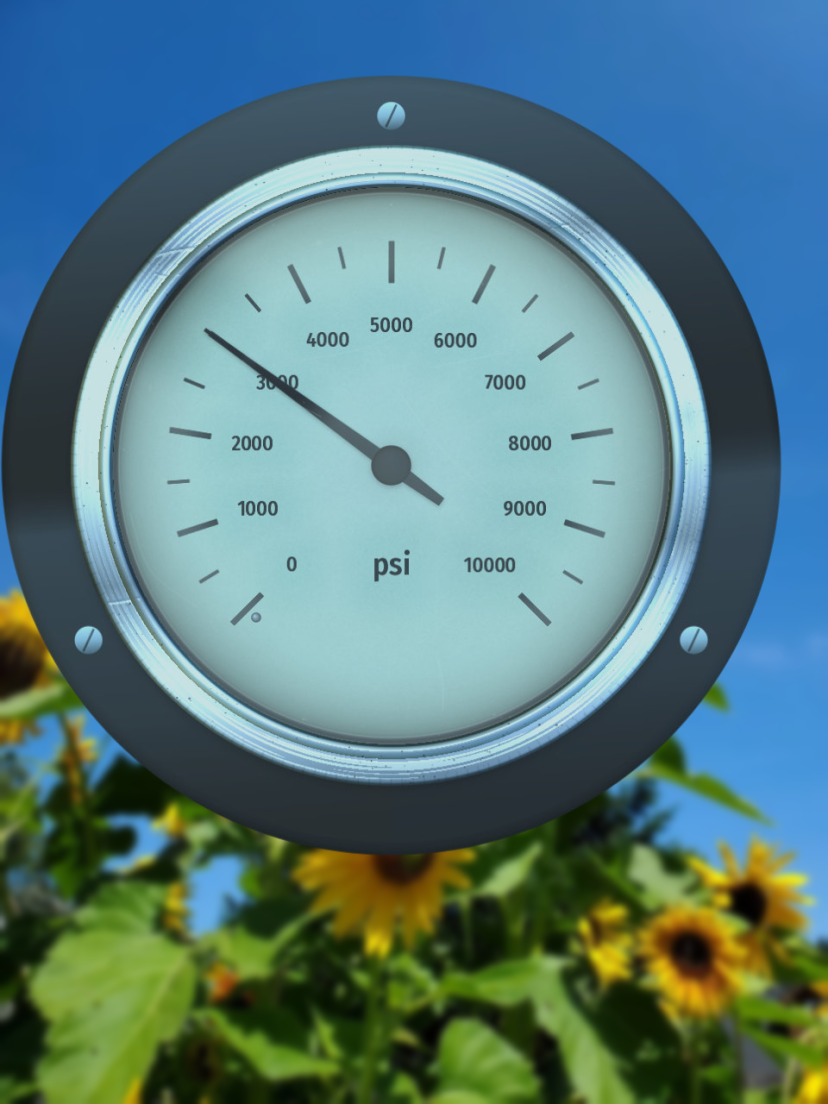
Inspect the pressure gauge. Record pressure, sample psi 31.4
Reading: psi 3000
